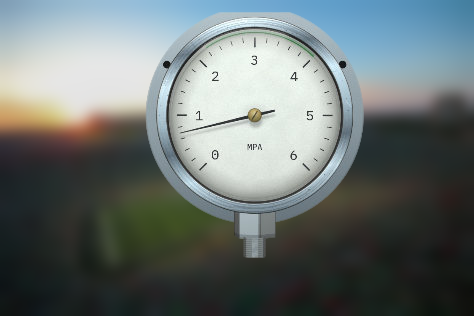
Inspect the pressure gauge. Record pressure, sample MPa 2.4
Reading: MPa 0.7
